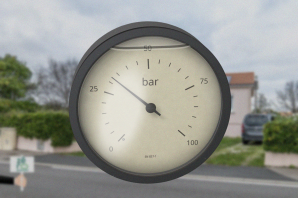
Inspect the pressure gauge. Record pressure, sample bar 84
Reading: bar 32.5
